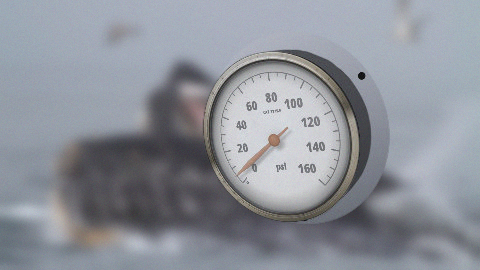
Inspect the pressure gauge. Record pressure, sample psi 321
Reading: psi 5
